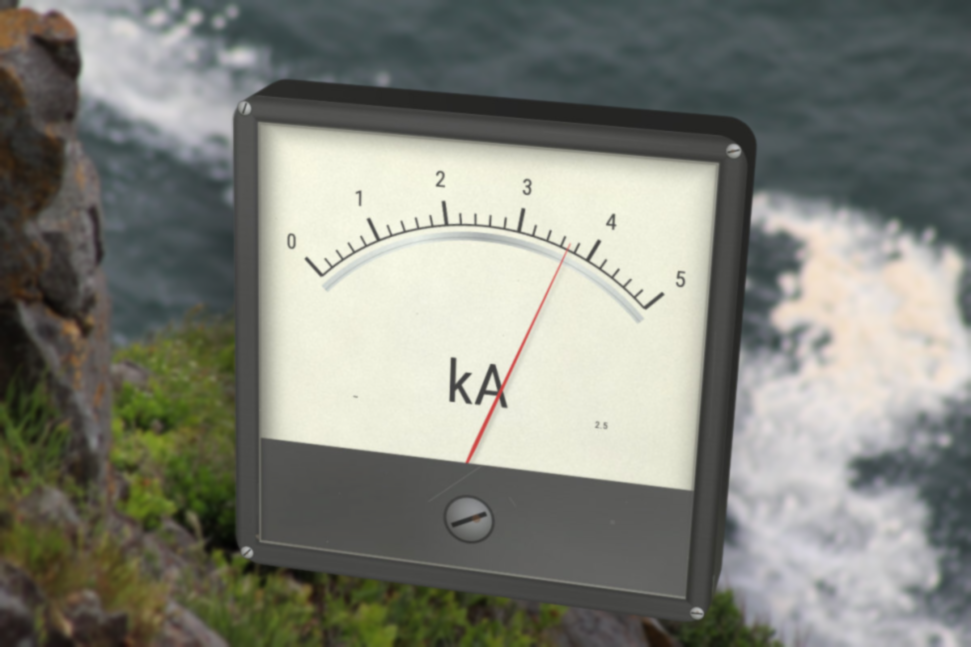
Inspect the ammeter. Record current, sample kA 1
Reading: kA 3.7
